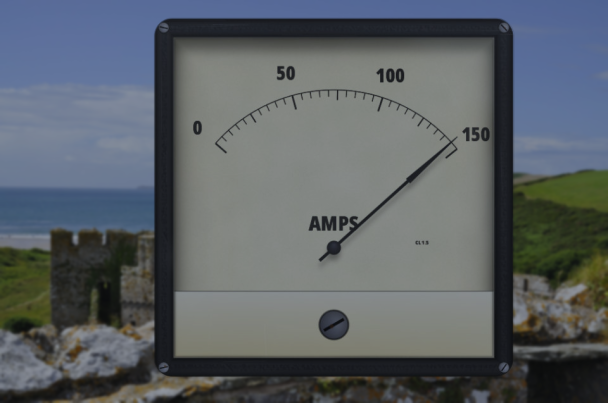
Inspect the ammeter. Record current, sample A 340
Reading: A 145
